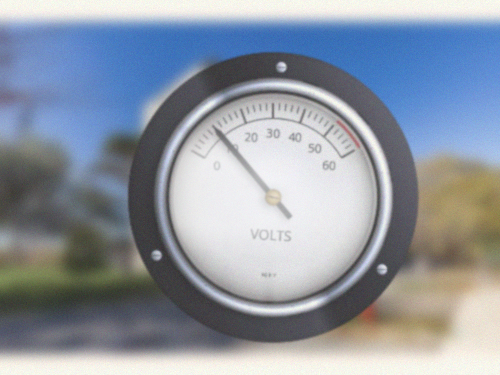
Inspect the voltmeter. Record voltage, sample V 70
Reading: V 10
